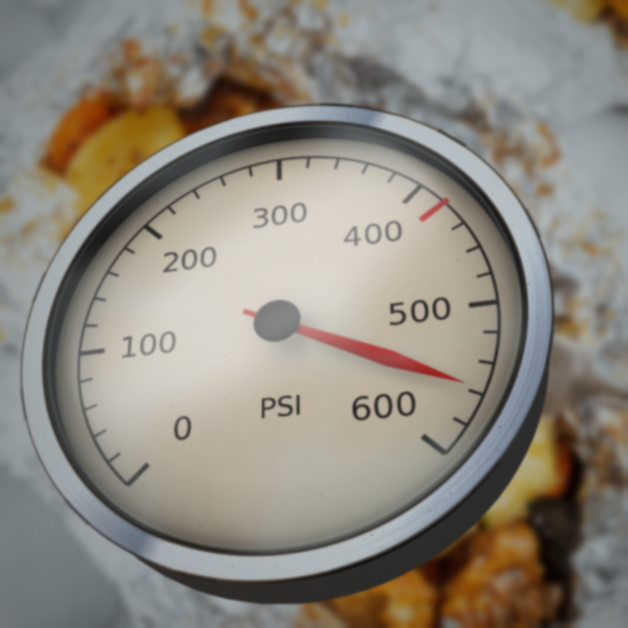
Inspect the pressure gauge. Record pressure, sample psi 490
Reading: psi 560
